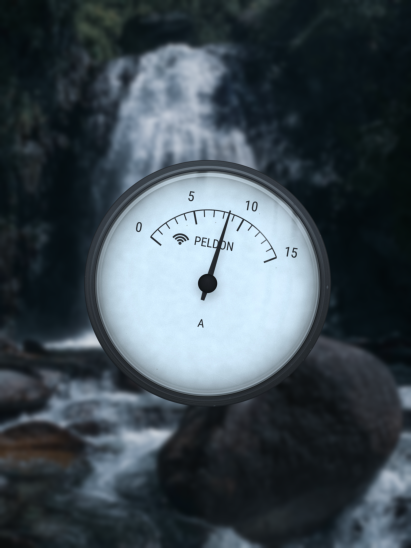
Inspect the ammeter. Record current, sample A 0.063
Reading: A 8.5
